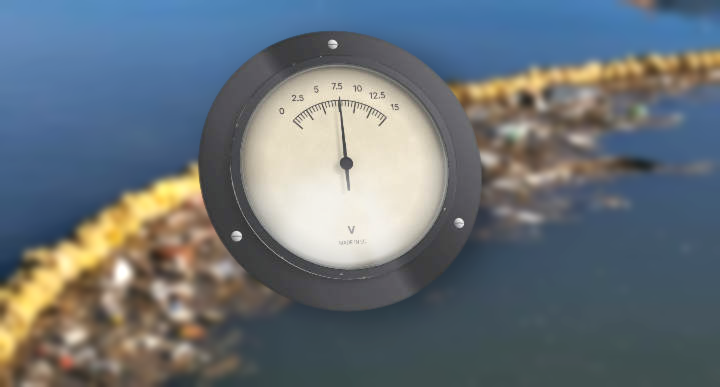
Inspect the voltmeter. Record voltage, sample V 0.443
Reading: V 7.5
